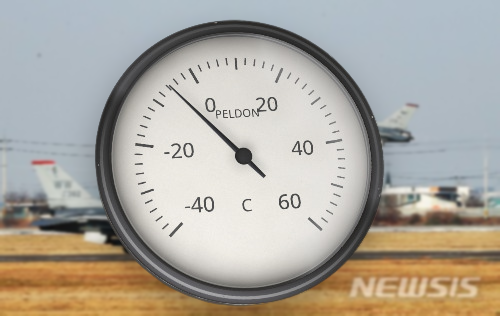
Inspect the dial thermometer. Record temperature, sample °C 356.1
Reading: °C -6
